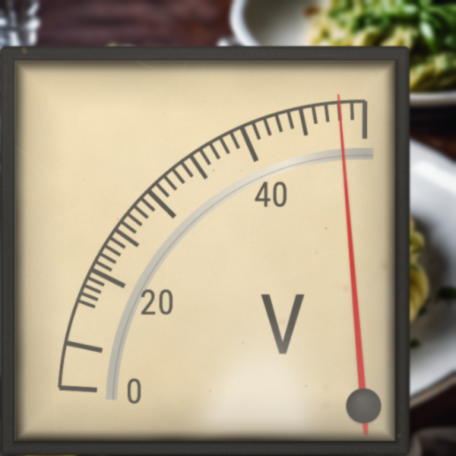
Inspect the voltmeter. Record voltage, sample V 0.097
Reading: V 48
